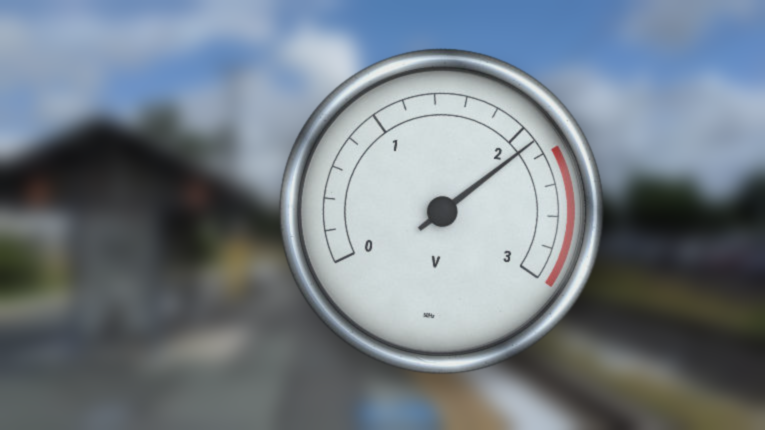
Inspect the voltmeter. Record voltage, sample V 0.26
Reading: V 2.1
